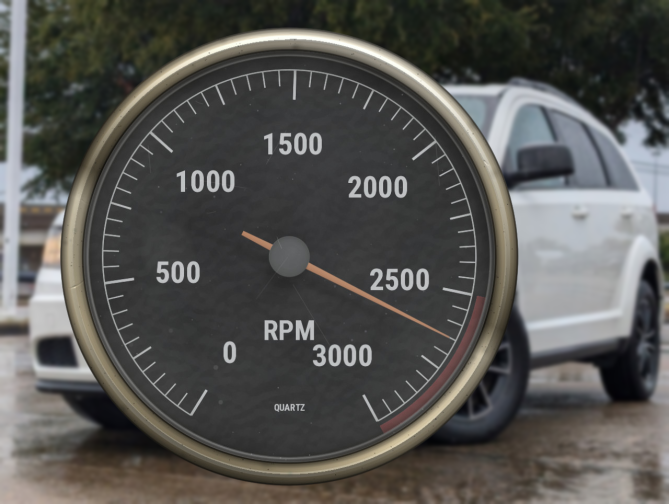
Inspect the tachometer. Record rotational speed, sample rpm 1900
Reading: rpm 2650
